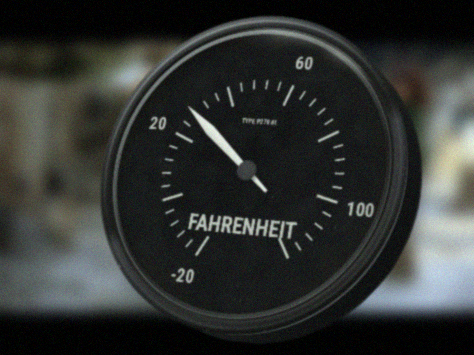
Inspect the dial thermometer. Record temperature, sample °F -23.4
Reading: °F 28
